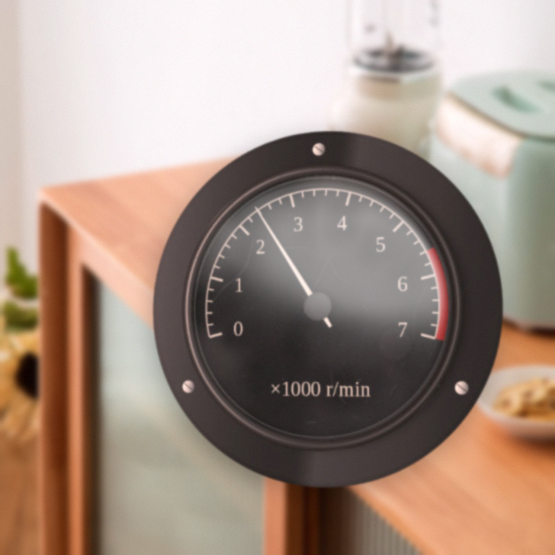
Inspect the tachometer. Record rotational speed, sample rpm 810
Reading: rpm 2400
